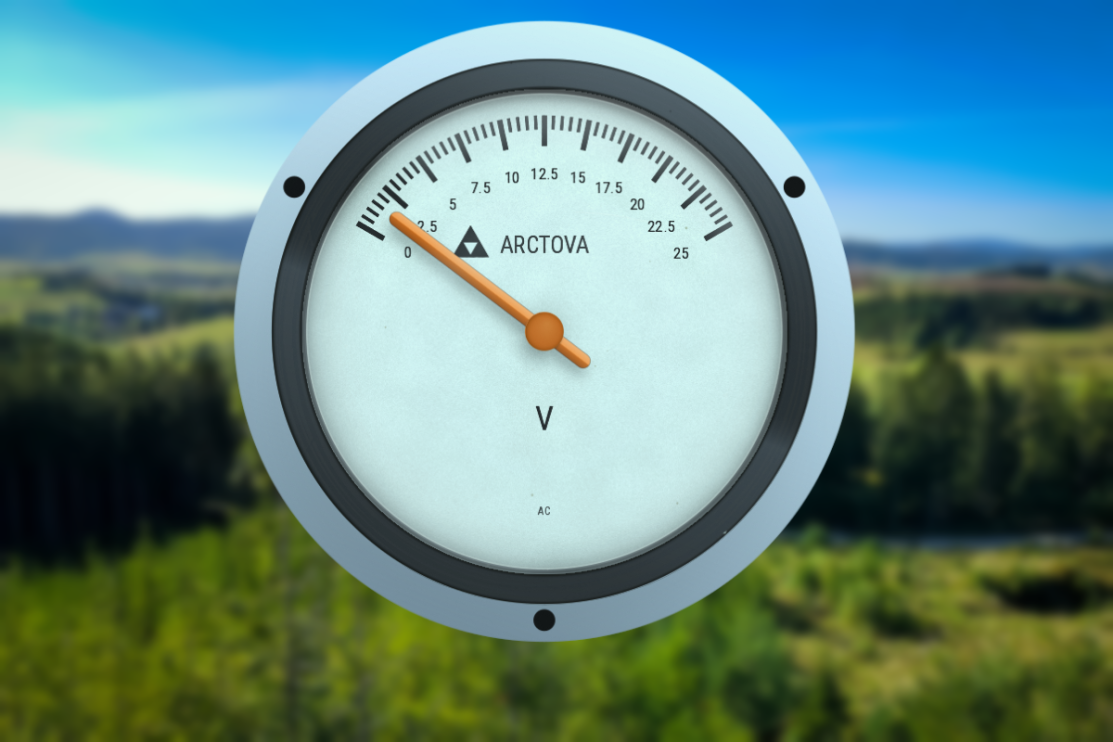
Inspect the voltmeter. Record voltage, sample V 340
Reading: V 1.5
